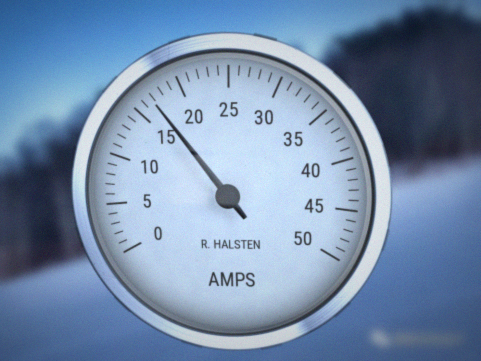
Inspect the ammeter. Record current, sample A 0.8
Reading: A 17
